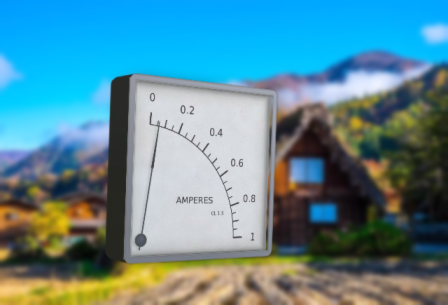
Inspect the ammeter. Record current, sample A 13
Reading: A 0.05
